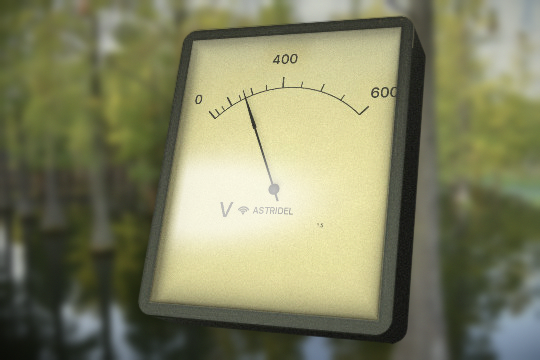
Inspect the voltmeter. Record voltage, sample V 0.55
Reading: V 275
